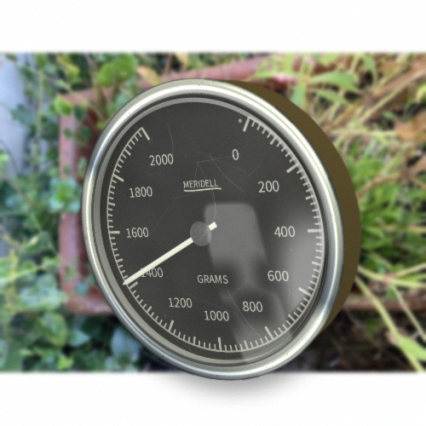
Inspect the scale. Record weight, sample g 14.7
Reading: g 1420
